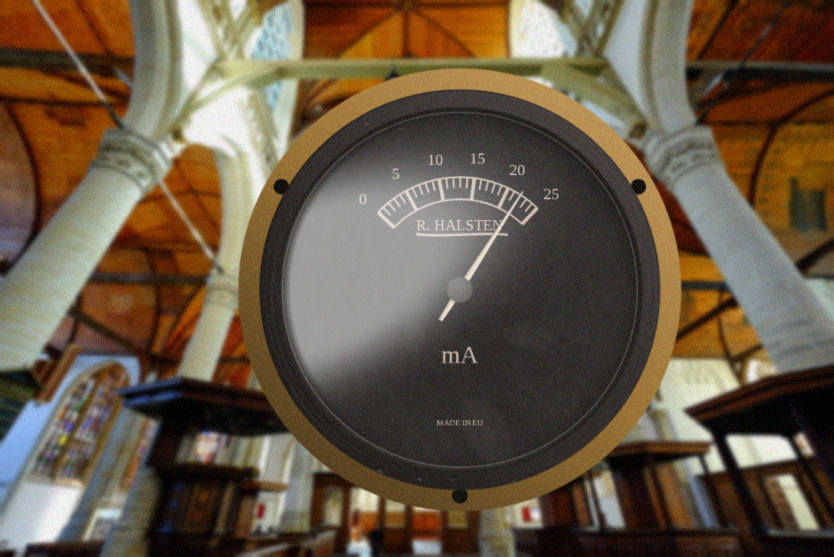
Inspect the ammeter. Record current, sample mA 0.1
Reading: mA 22
